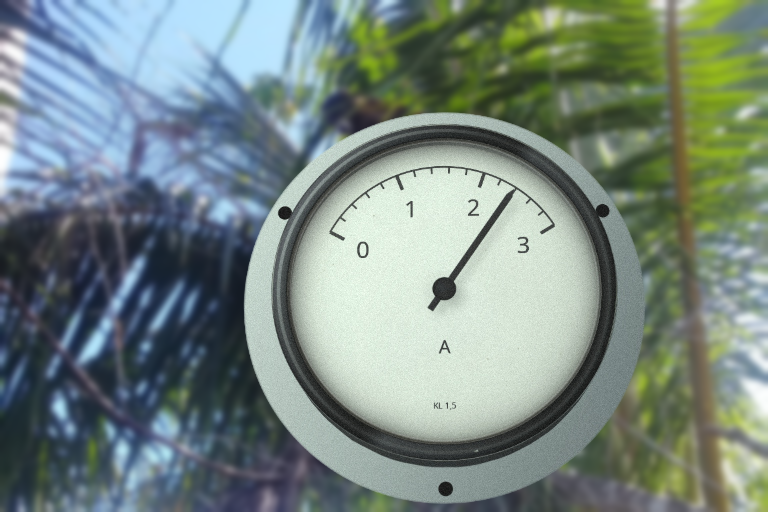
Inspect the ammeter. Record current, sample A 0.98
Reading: A 2.4
